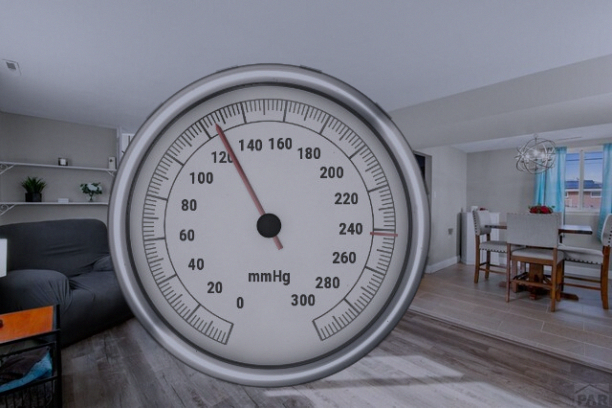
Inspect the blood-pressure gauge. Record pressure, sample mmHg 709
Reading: mmHg 126
